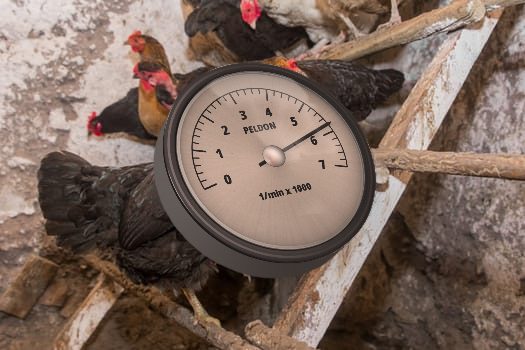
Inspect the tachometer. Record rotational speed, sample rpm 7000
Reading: rpm 5800
